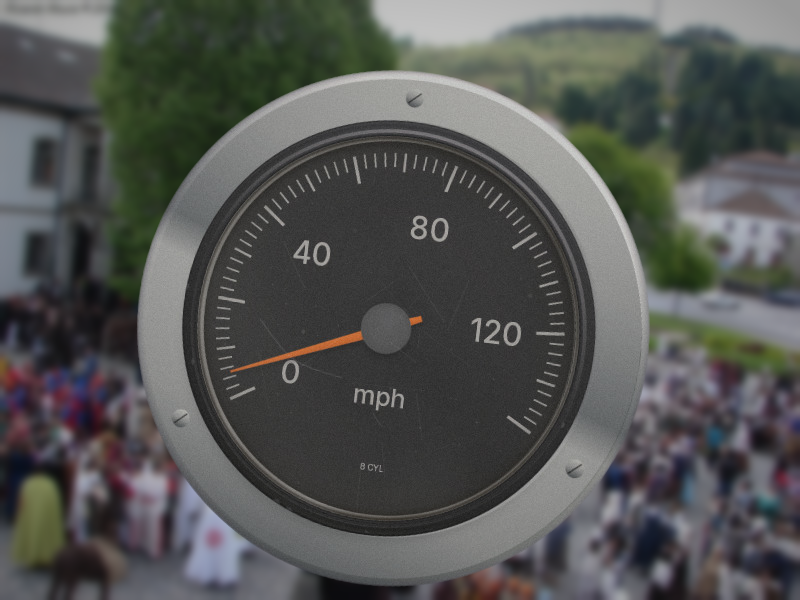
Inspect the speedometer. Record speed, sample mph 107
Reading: mph 5
